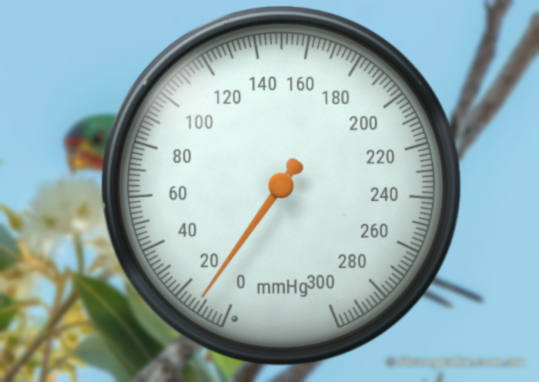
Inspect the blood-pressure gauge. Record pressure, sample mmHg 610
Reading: mmHg 12
